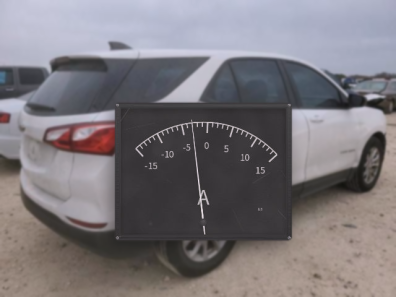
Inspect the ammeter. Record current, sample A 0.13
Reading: A -3
